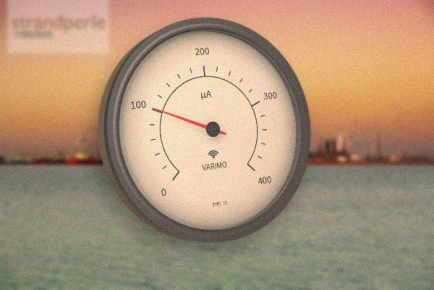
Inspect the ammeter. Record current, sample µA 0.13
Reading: µA 100
